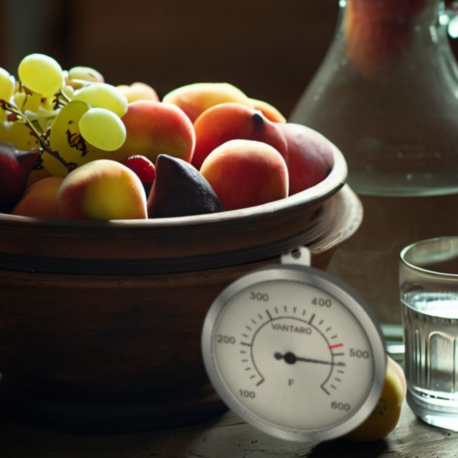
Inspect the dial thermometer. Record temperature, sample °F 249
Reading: °F 520
